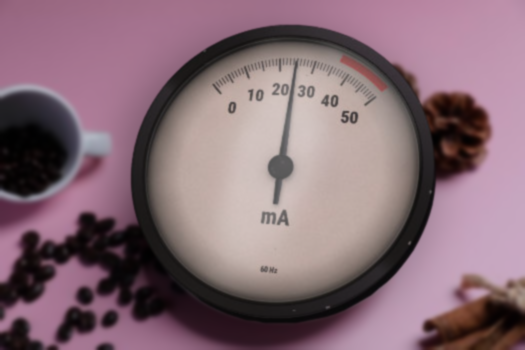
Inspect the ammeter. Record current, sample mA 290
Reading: mA 25
